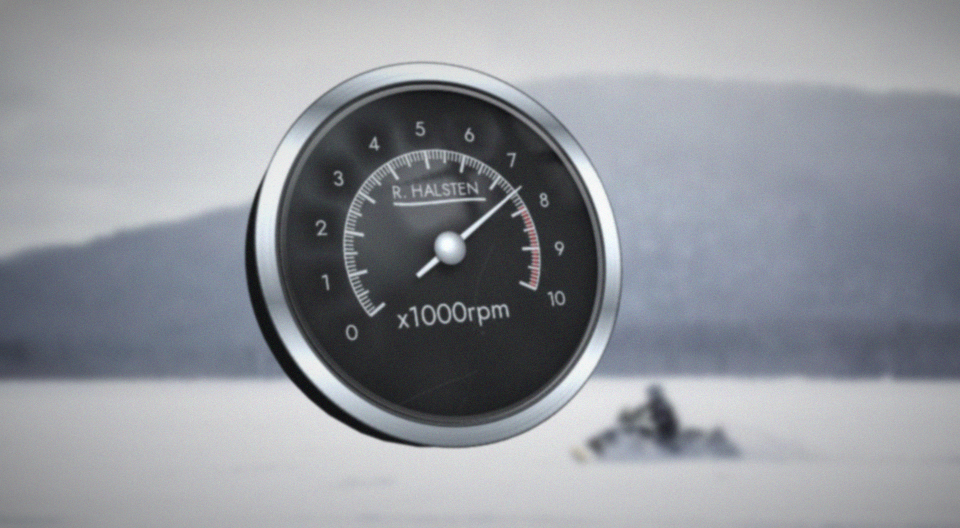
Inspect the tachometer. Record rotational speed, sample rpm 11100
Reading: rpm 7500
